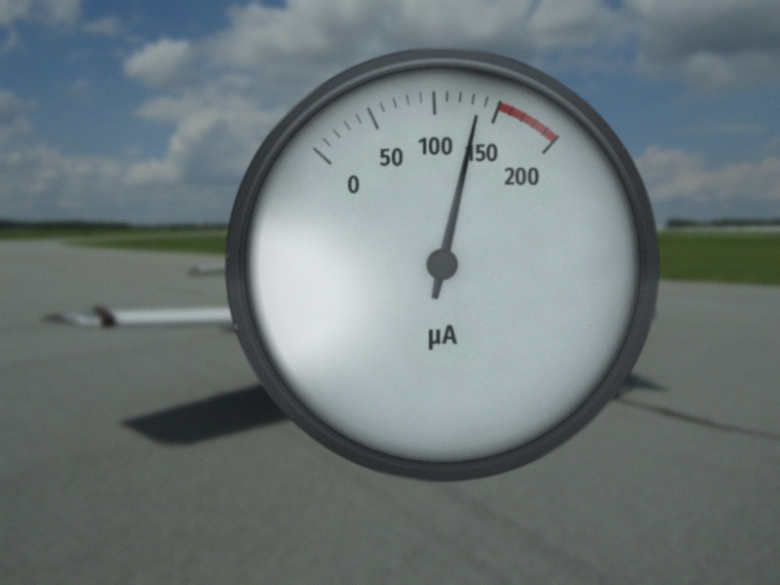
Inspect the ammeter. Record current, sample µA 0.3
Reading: µA 135
